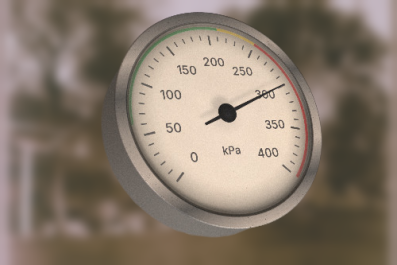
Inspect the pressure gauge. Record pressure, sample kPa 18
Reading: kPa 300
